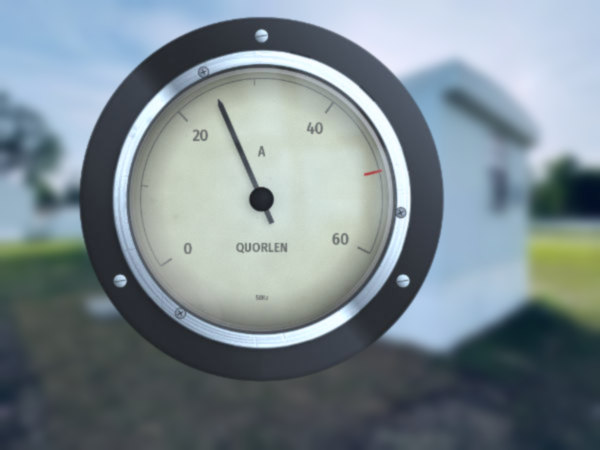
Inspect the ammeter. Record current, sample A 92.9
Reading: A 25
